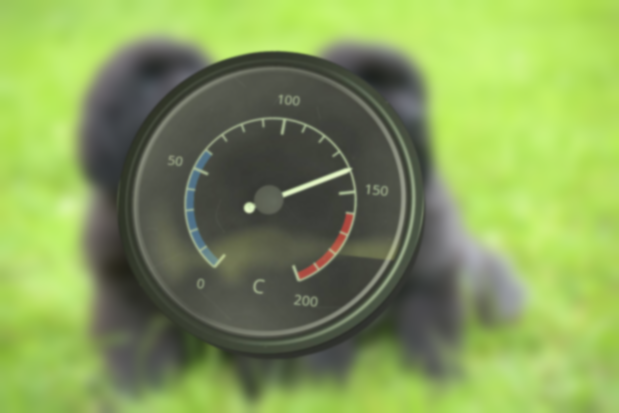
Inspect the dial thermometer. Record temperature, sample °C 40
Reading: °C 140
